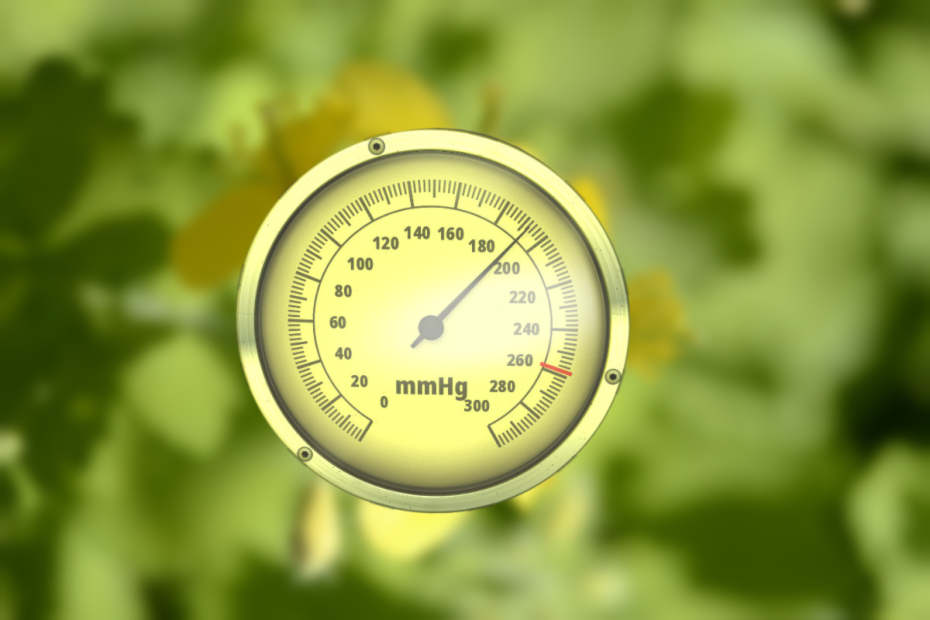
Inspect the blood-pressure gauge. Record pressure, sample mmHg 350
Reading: mmHg 192
